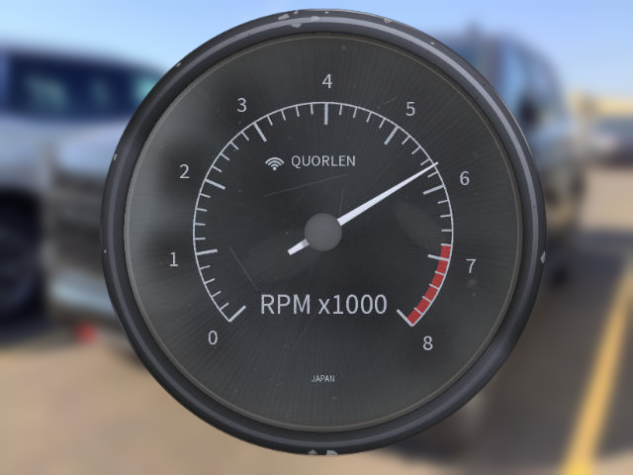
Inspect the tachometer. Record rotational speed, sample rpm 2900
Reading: rpm 5700
